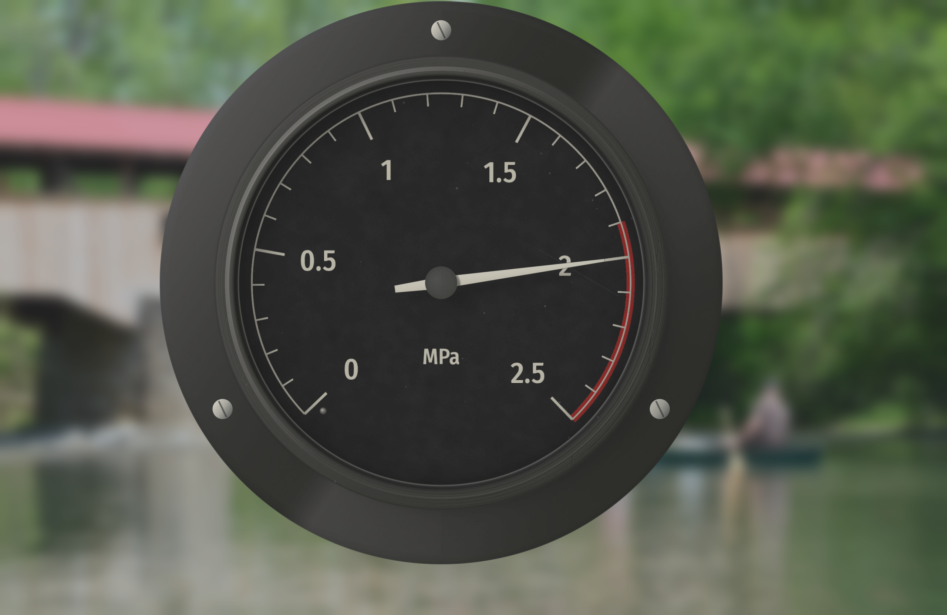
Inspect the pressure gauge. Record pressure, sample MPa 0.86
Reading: MPa 2
